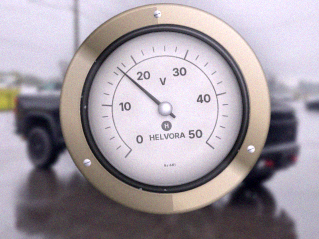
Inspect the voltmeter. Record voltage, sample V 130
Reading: V 17
